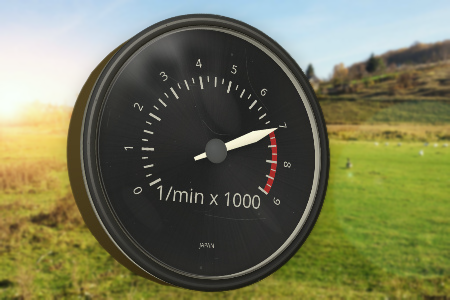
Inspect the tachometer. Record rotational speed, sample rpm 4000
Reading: rpm 7000
